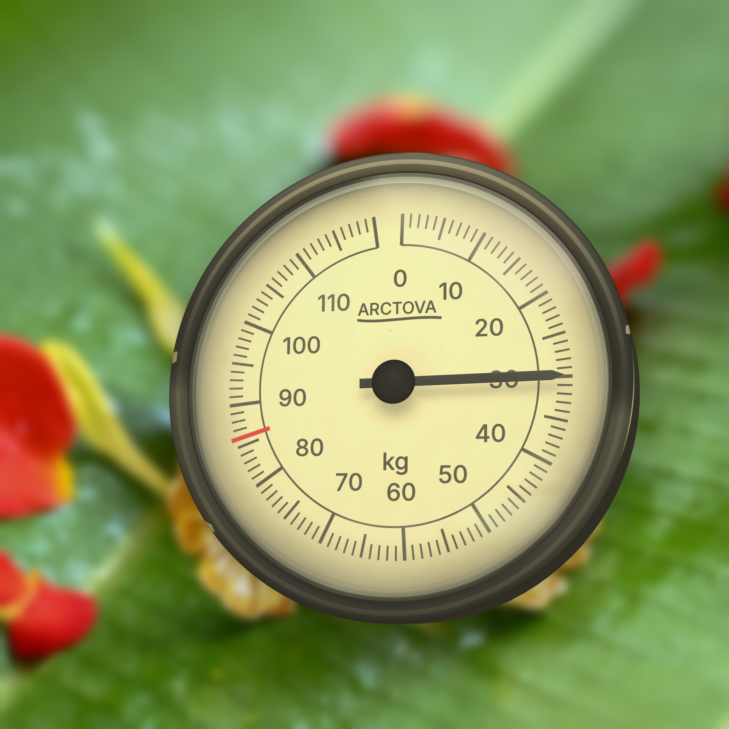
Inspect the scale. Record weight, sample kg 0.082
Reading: kg 30
